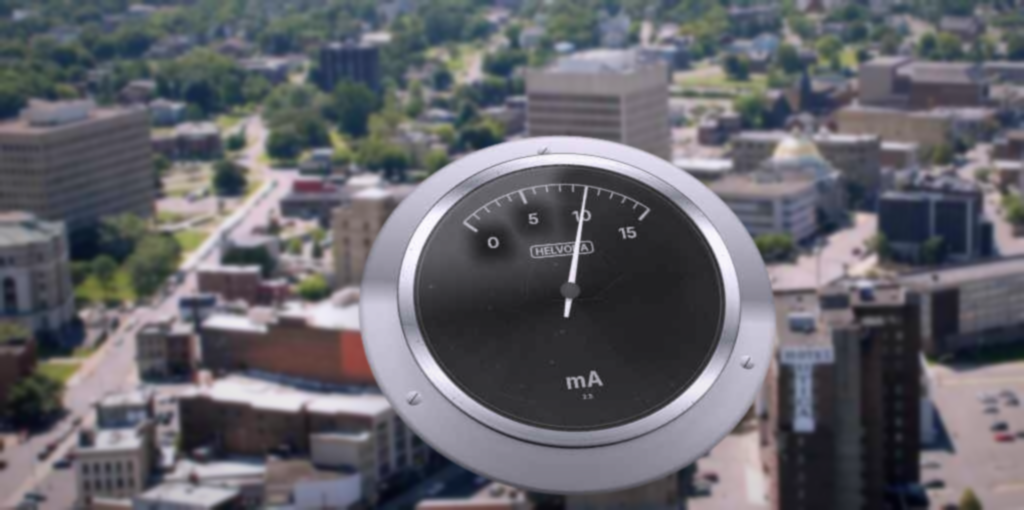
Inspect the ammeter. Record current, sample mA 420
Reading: mA 10
